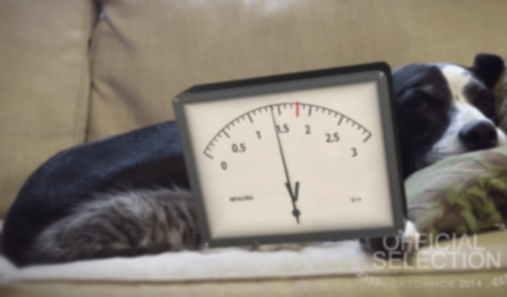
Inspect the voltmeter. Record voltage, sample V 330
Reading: V 1.4
